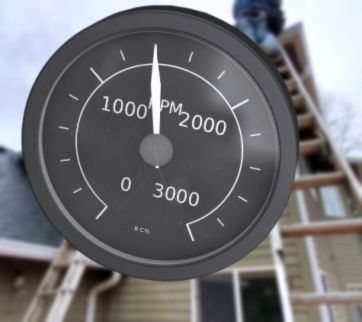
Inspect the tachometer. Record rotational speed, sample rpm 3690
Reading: rpm 1400
